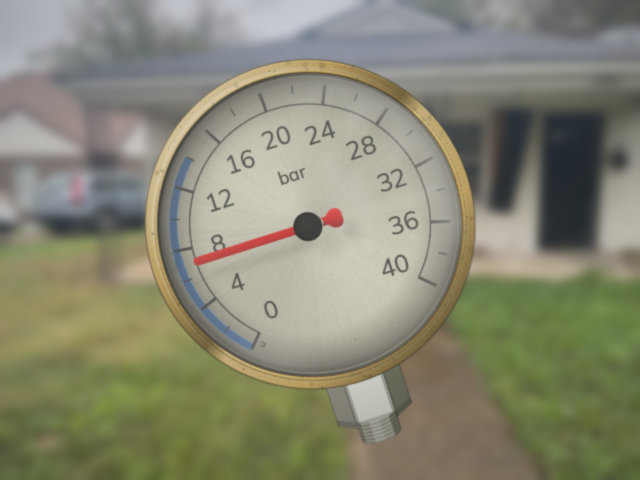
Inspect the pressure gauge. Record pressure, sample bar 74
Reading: bar 7
